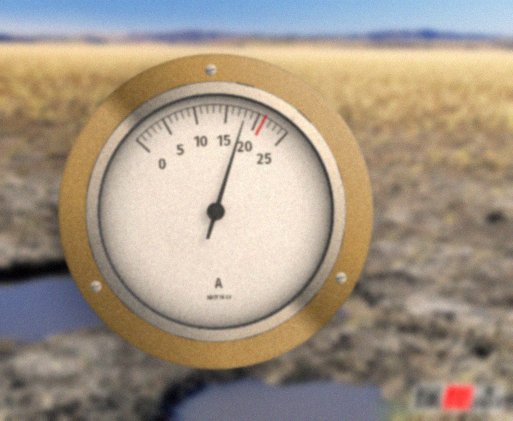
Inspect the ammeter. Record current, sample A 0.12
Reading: A 18
